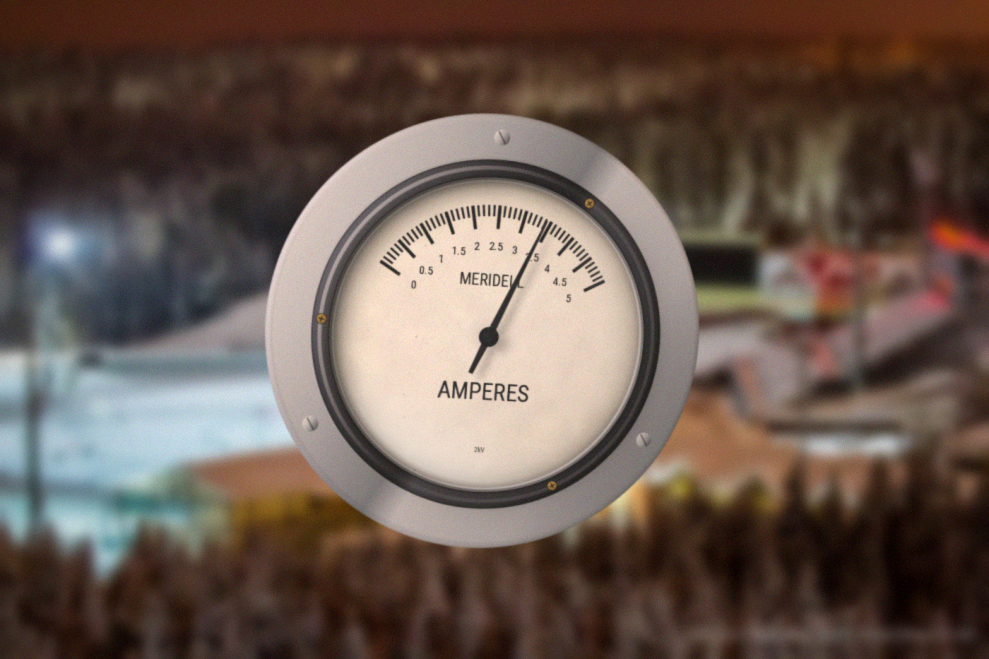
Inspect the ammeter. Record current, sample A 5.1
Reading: A 3.4
